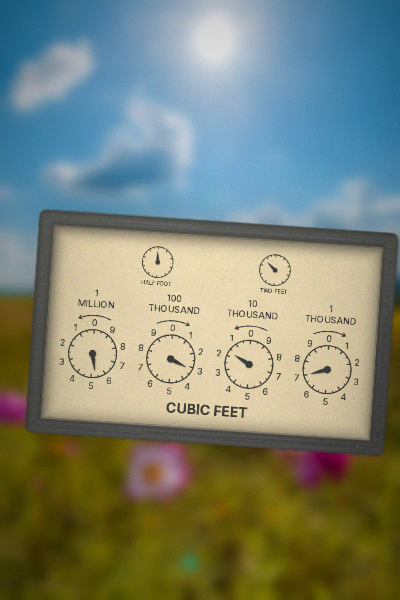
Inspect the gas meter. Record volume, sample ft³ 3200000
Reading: ft³ 531700
